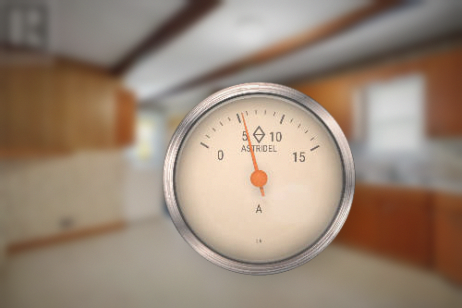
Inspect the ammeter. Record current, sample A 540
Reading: A 5.5
